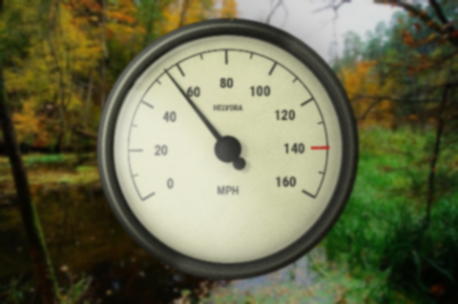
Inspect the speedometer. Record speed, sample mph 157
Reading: mph 55
